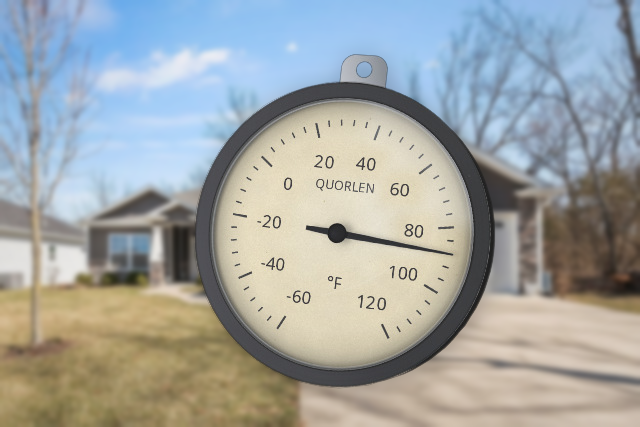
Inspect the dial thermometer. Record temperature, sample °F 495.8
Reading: °F 88
